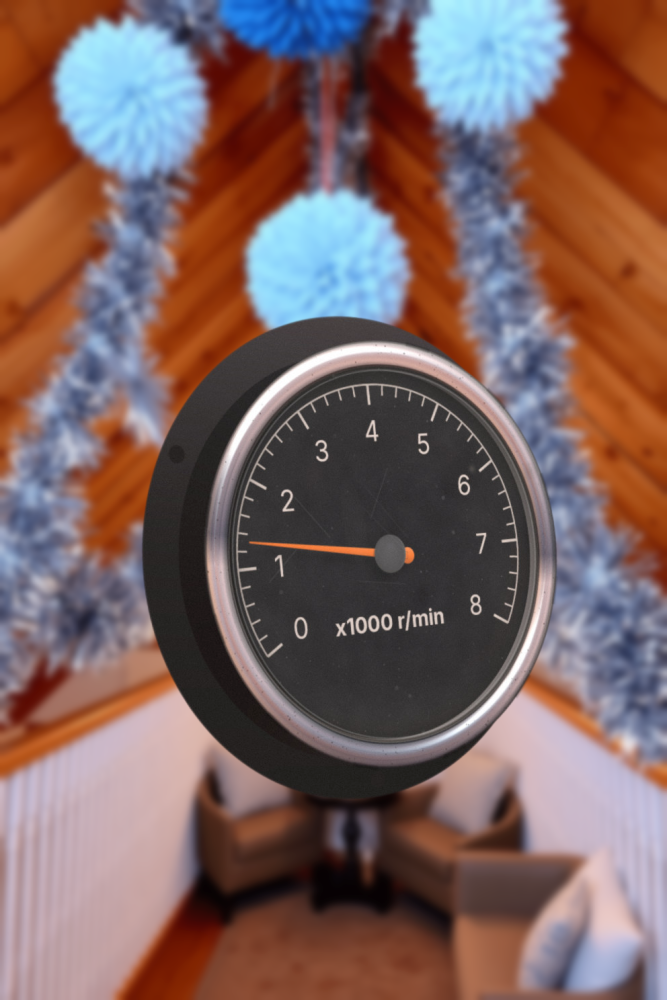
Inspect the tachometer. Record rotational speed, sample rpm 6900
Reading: rpm 1300
